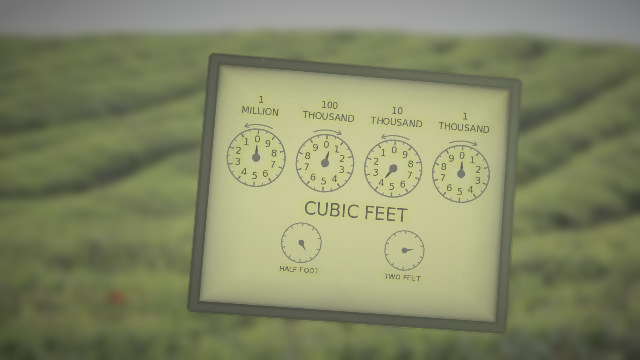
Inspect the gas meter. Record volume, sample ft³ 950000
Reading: ft³ 4000
